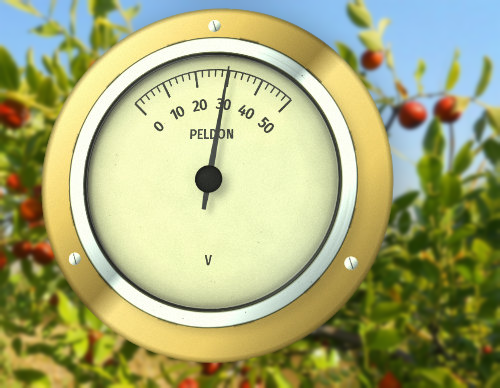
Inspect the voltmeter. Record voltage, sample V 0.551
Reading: V 30
